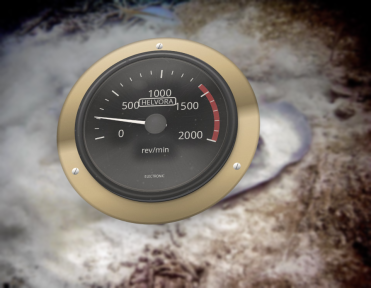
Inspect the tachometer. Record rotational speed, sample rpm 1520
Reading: rpm 200
